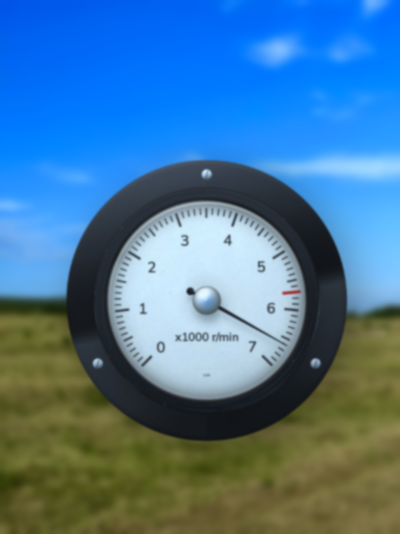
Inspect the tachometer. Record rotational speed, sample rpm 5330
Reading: rpm 6600
